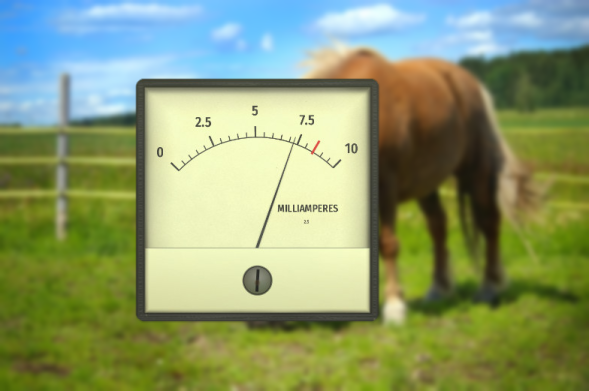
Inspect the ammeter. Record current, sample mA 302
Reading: mA 7.25
